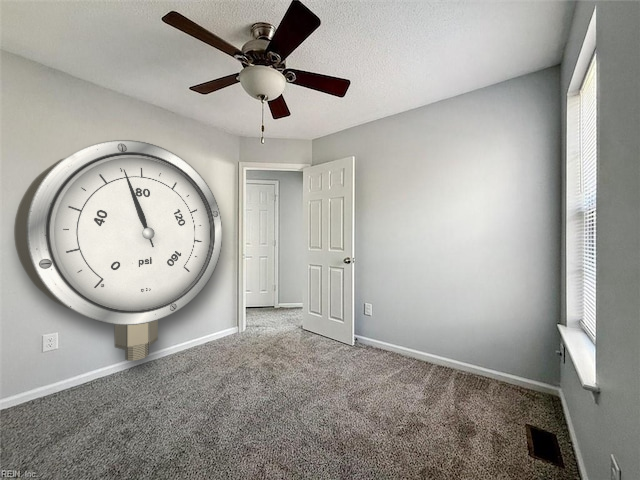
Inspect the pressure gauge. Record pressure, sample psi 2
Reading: psi 70
